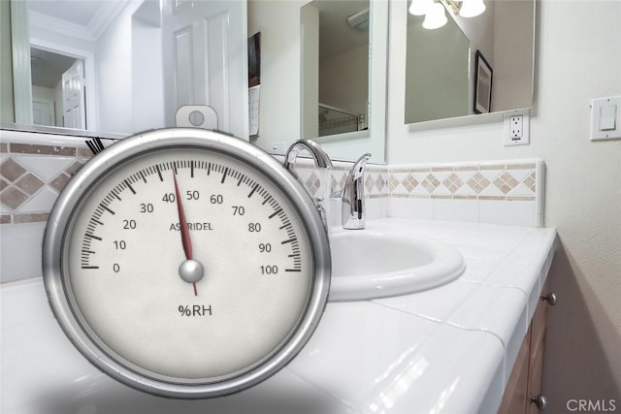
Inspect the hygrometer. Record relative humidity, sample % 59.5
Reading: % 45
